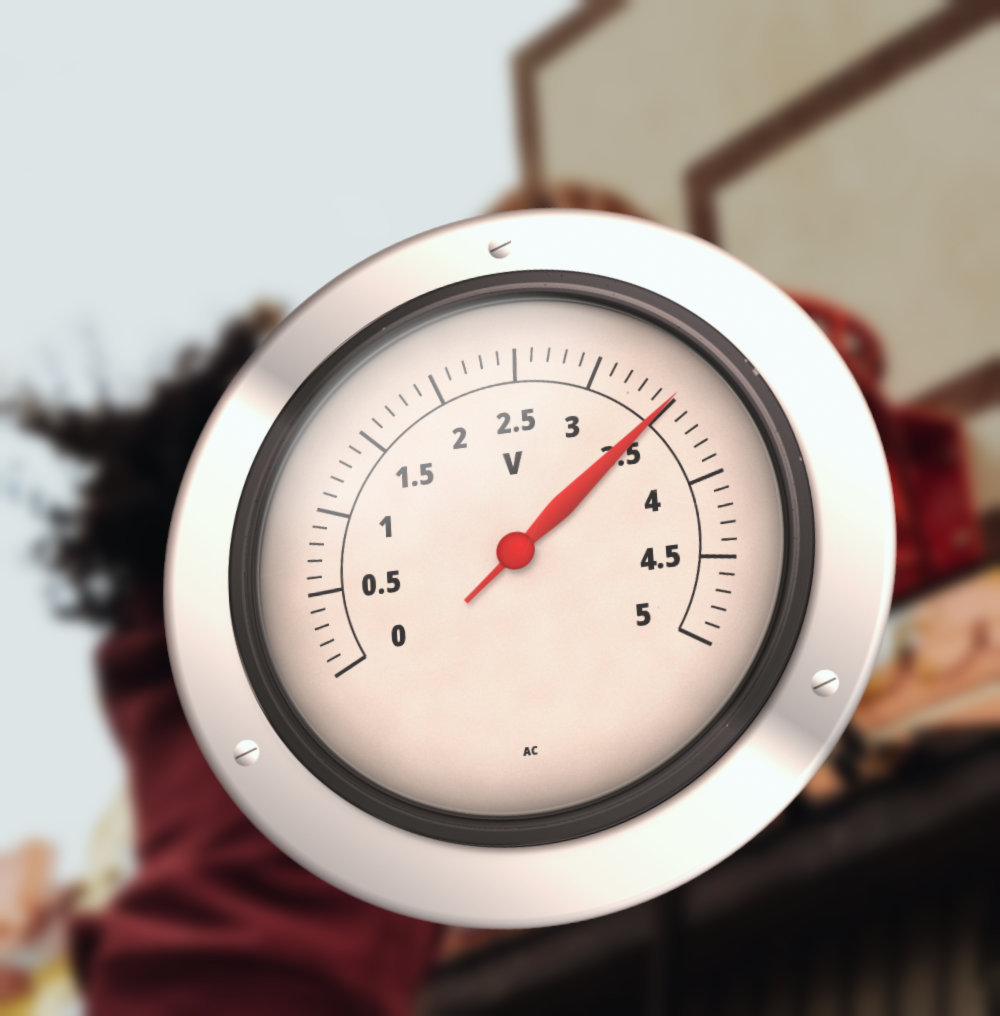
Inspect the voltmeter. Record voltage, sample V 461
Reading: V 3.5
